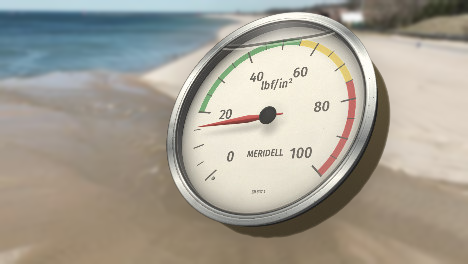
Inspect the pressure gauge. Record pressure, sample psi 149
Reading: psi 15
